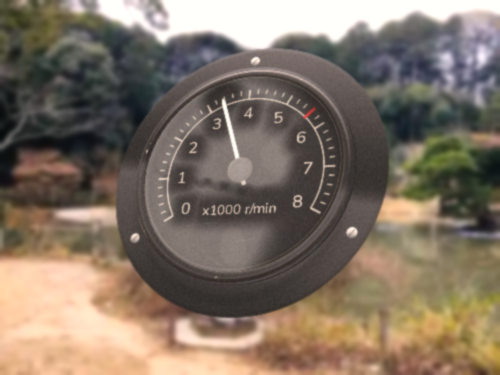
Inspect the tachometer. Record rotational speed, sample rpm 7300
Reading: rpm 3400
